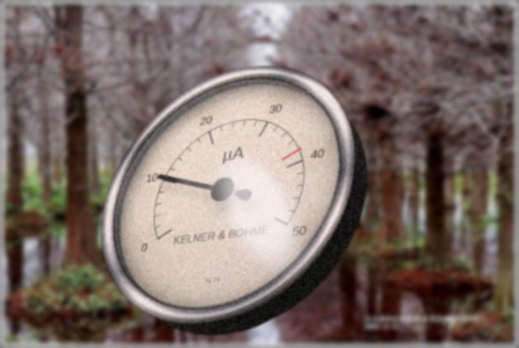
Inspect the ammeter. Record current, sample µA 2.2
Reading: µA 10
